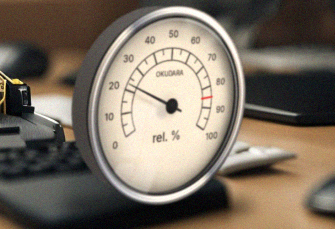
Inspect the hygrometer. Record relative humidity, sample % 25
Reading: % 22.5
